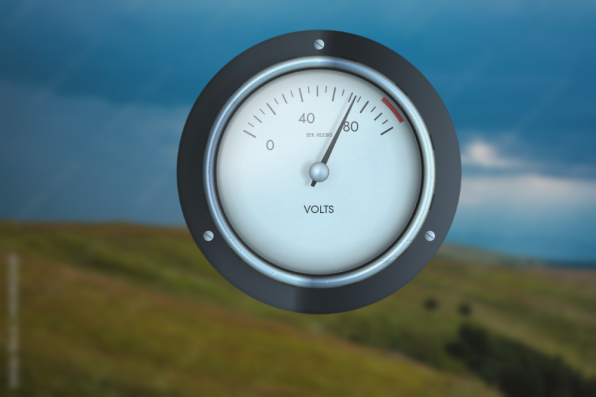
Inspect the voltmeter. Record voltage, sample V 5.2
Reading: V 72.5
